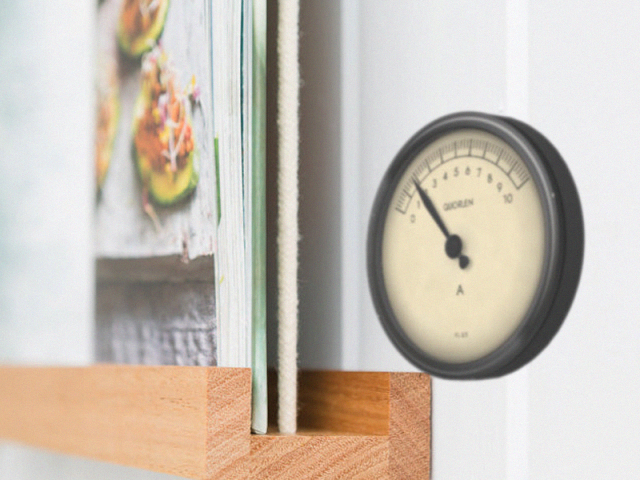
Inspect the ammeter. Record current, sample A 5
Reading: A 2
